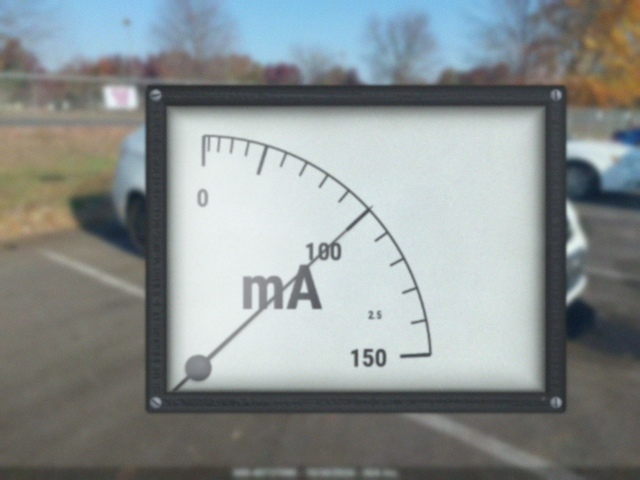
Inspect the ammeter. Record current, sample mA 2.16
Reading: mA 100
